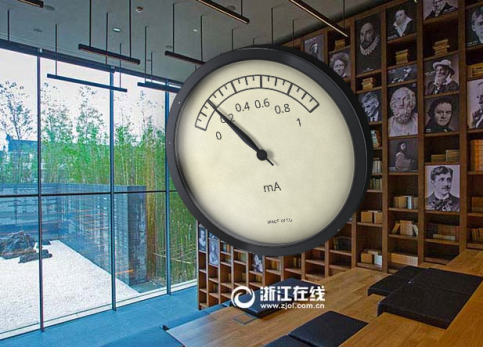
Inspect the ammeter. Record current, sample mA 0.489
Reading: mA 0.2
